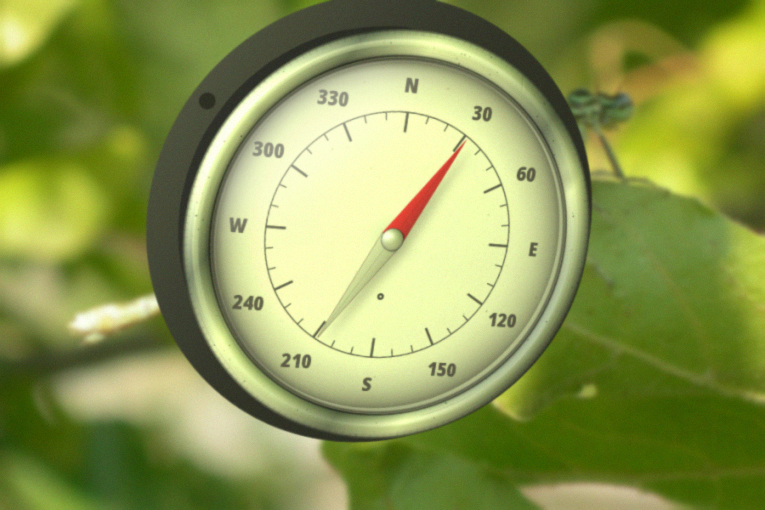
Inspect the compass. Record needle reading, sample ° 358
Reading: ° 30
